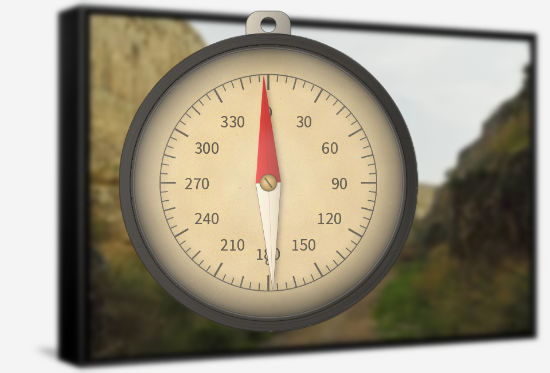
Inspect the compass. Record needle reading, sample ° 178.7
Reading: ° 357.5
